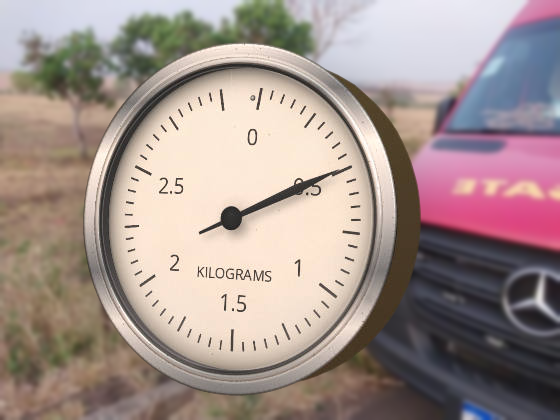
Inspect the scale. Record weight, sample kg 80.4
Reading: kg 0.5
